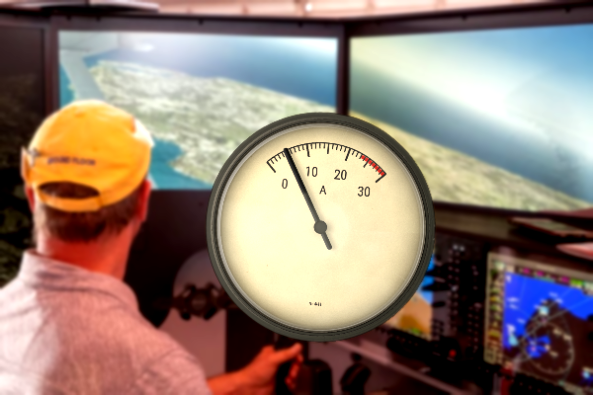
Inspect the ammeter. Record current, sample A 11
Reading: A 5
